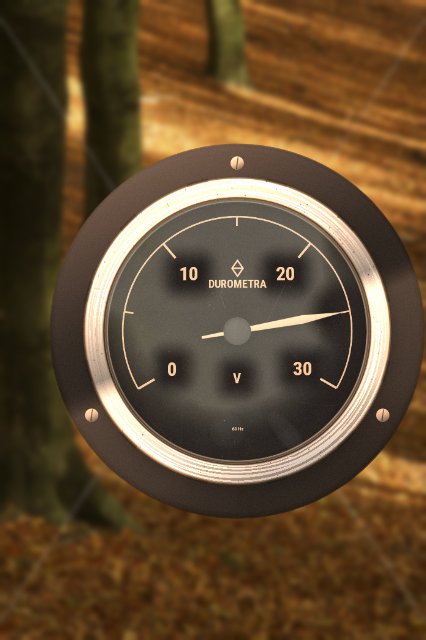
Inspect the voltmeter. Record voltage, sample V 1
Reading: V 25
